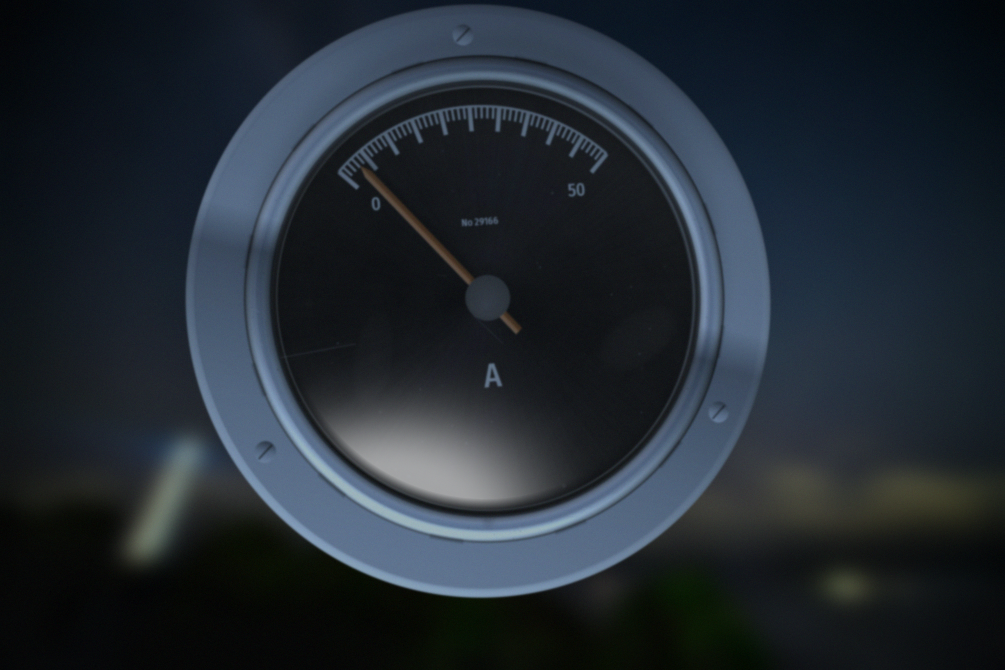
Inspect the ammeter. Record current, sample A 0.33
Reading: A 3
